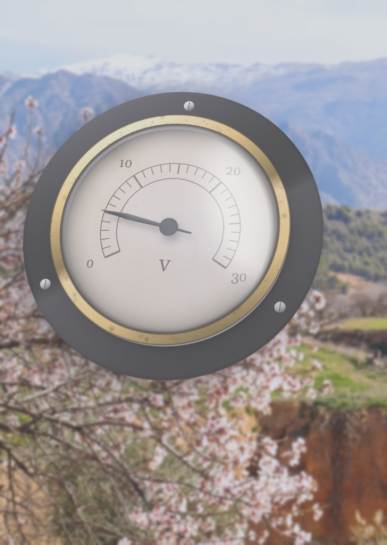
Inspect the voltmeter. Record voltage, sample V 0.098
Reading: V 5
